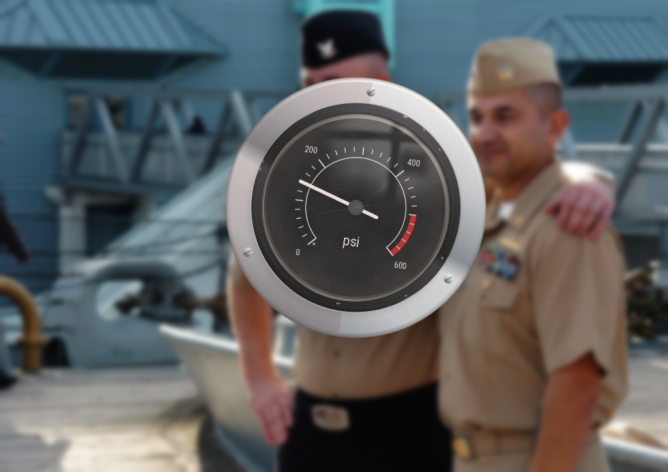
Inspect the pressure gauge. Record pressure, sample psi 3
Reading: psi 140
